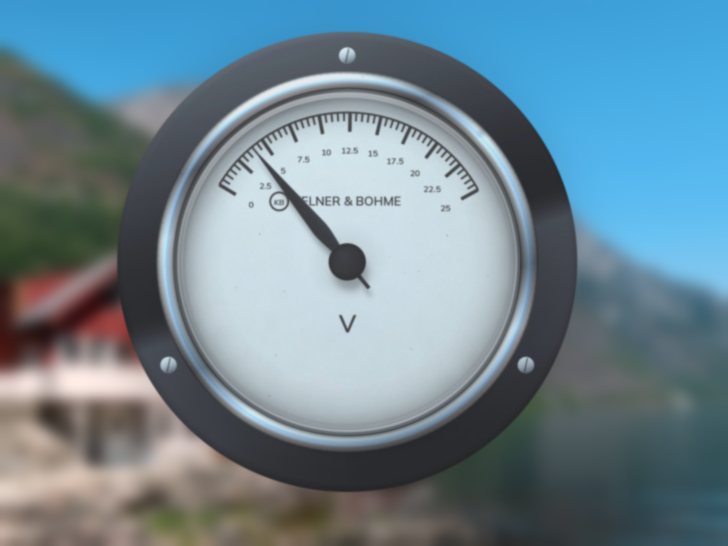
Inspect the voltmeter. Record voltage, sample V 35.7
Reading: V 4
